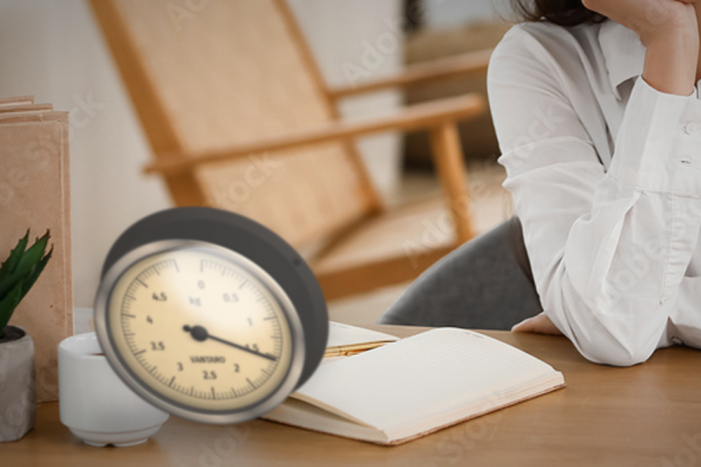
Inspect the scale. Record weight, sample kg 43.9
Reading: kg 1.5
